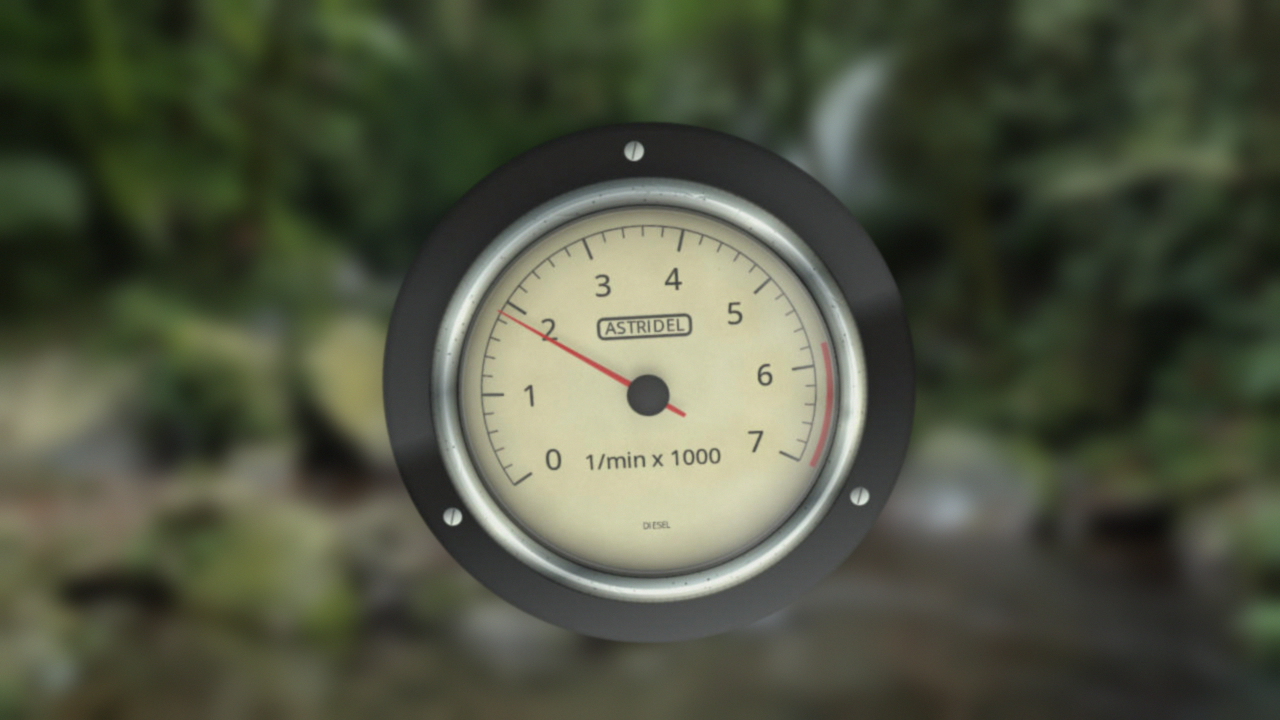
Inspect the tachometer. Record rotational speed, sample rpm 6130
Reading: rpm 1900
